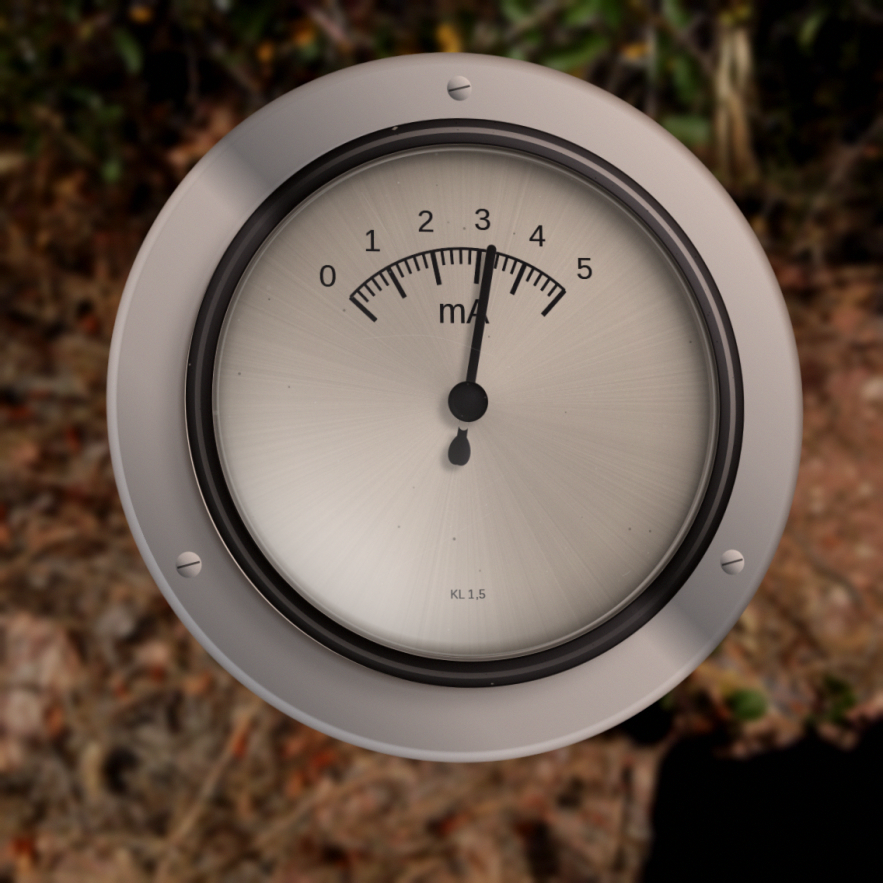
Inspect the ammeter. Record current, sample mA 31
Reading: mA 3.2
